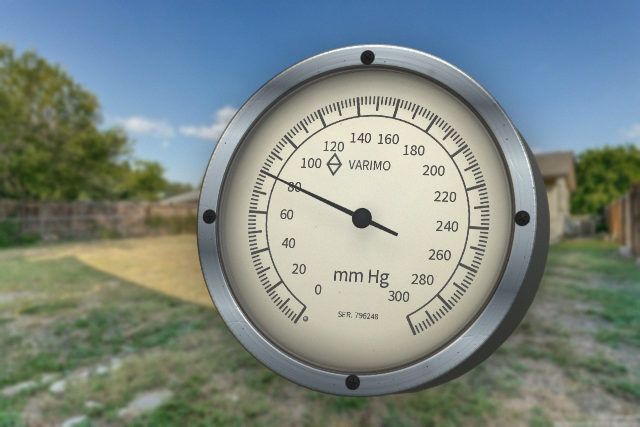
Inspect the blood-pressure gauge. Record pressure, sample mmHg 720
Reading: mmHg 80
